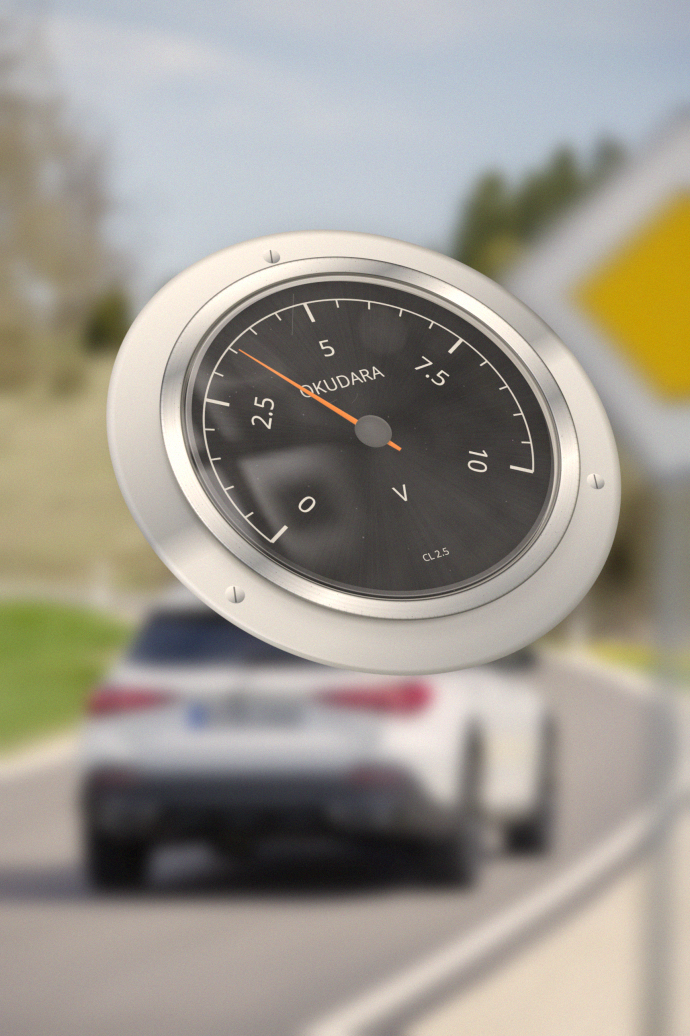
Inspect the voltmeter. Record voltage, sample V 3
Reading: V 3.5
